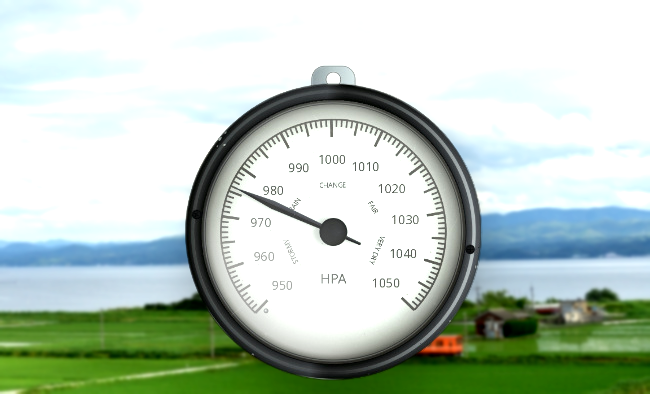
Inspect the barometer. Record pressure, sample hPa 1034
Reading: hPa 976
